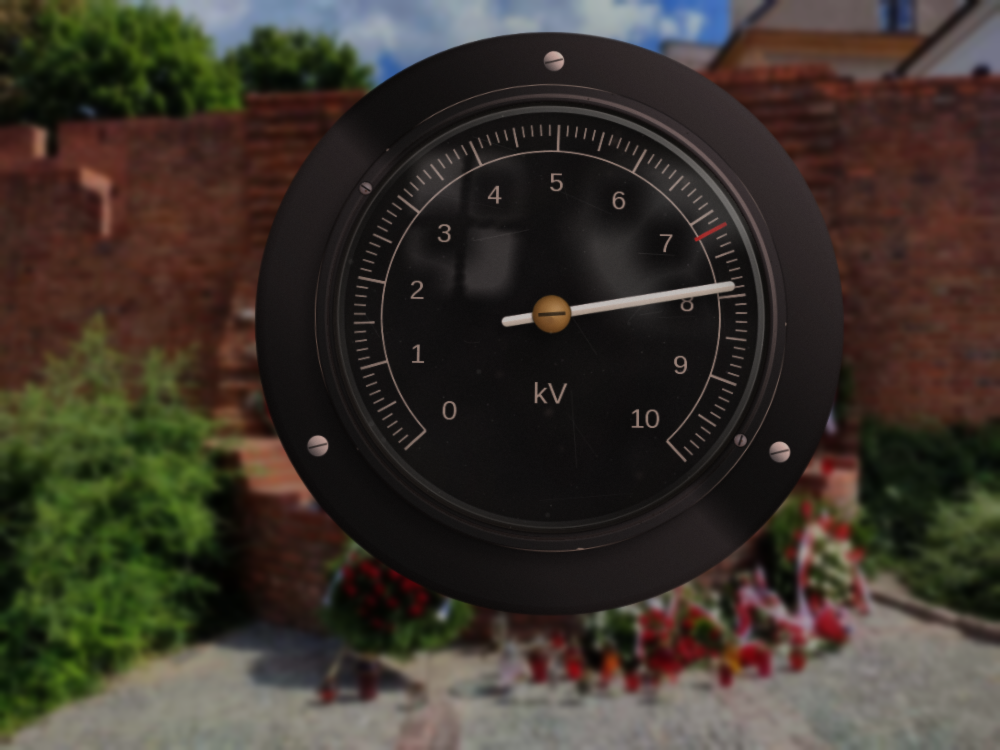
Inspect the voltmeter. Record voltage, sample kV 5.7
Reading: kV 7.9
